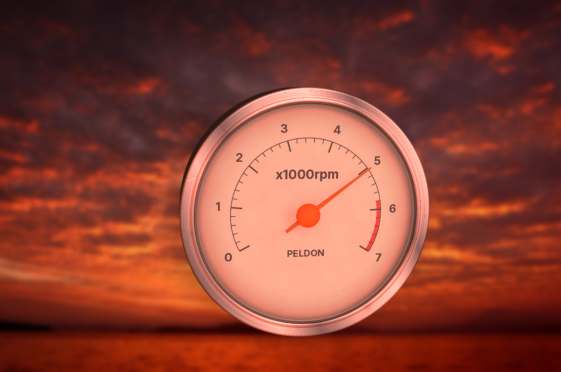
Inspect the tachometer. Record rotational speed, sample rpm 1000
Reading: rpm 5000
